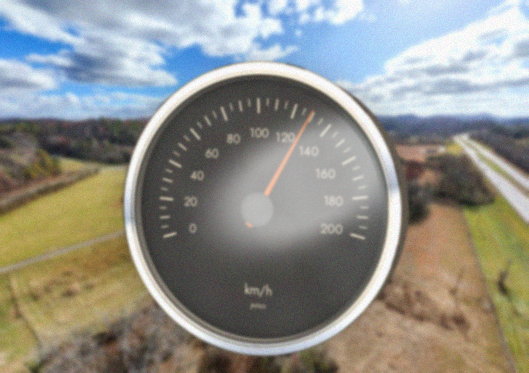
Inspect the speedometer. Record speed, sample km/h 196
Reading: km/h 130
